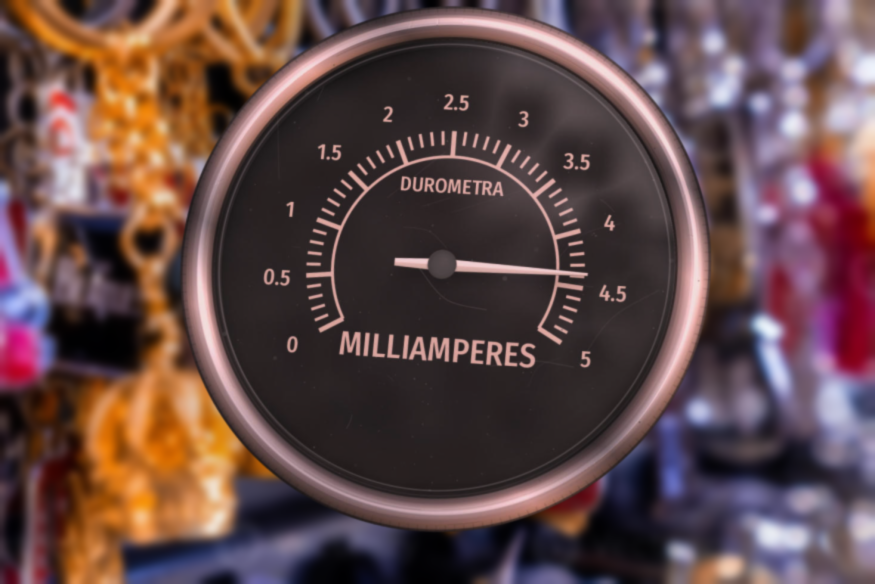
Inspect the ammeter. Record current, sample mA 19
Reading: mA 4.4
